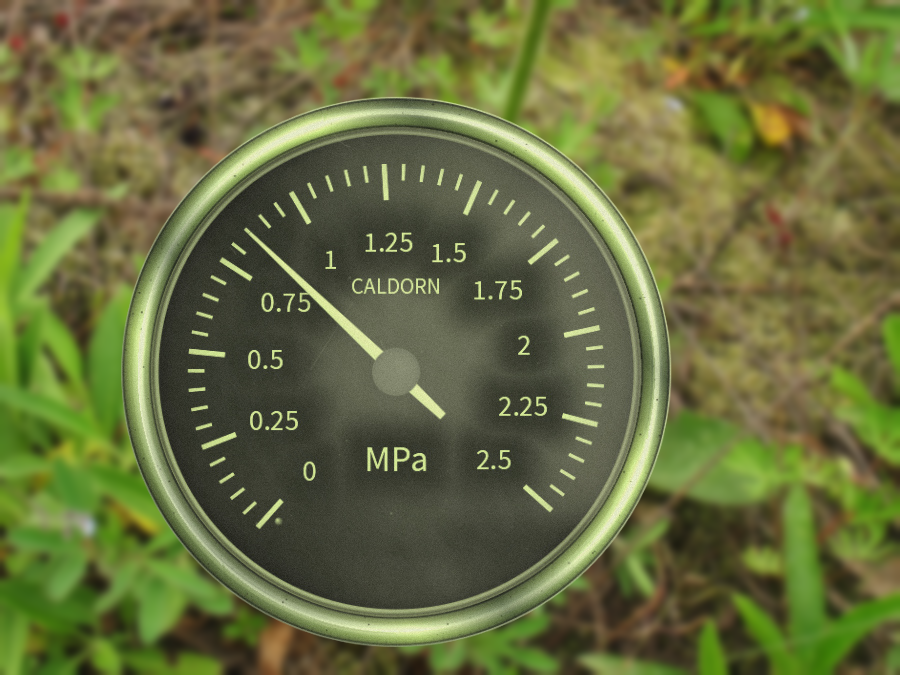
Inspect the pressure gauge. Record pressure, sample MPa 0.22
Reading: MPa 0.85
